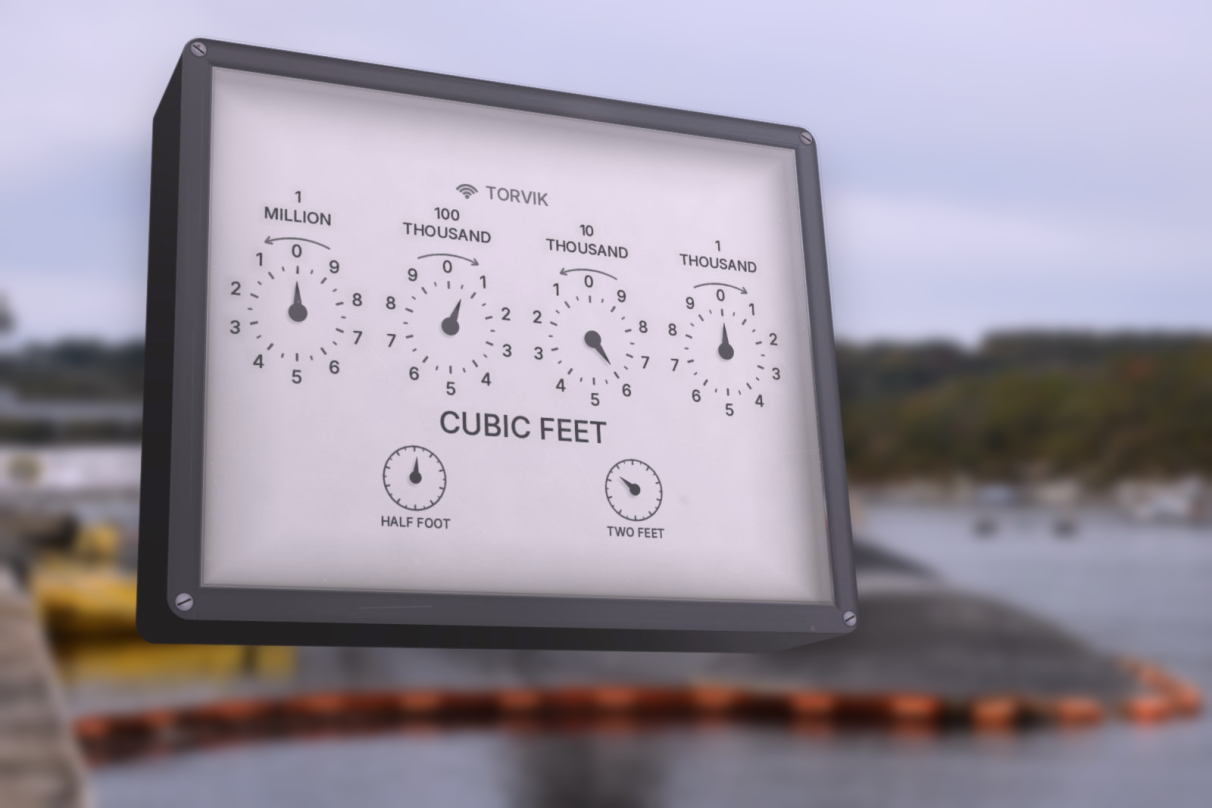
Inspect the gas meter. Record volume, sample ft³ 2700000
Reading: ft³ 6000
